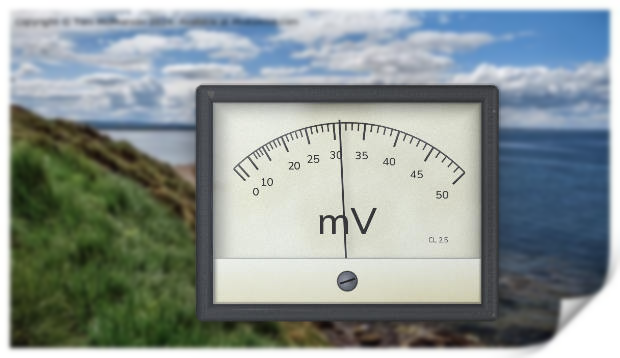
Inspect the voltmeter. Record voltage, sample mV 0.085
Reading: mV 31
